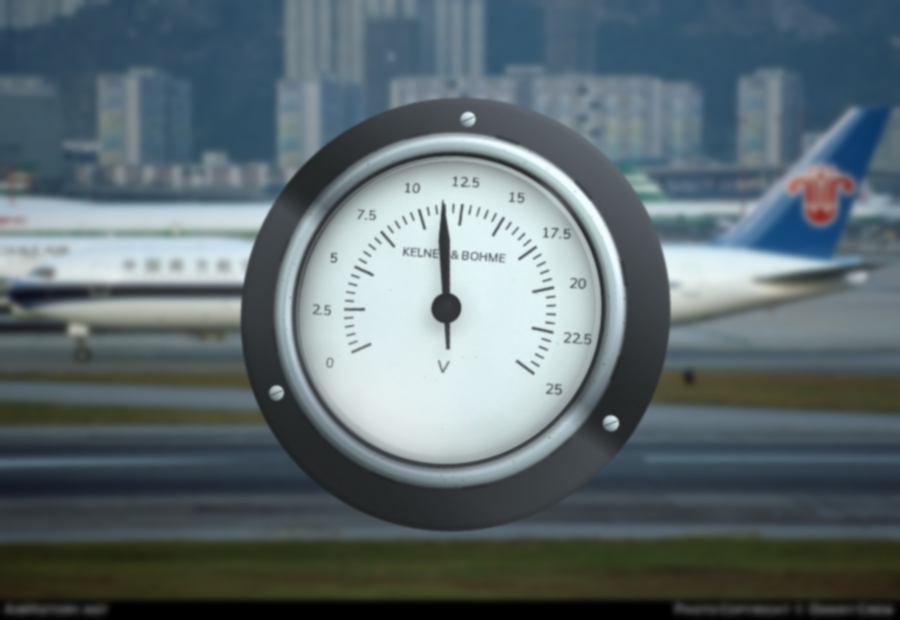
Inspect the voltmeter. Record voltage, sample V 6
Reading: V 11.5
